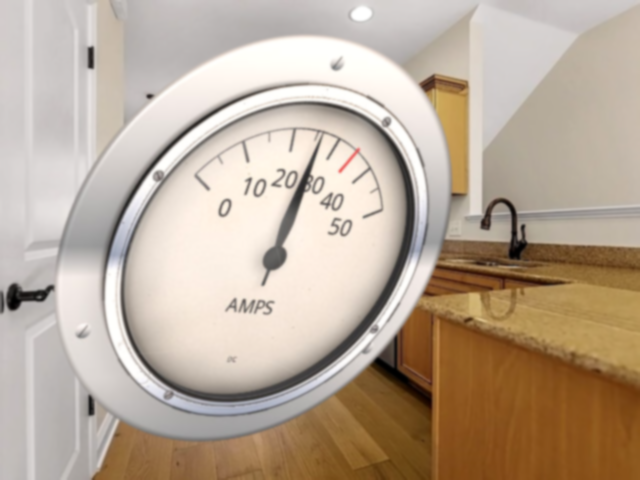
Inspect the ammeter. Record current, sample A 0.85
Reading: A 25
